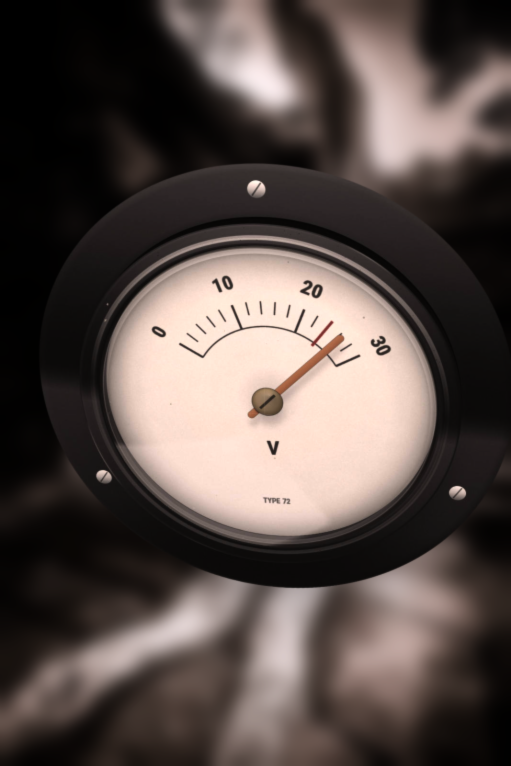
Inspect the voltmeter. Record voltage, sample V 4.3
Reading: V 26
